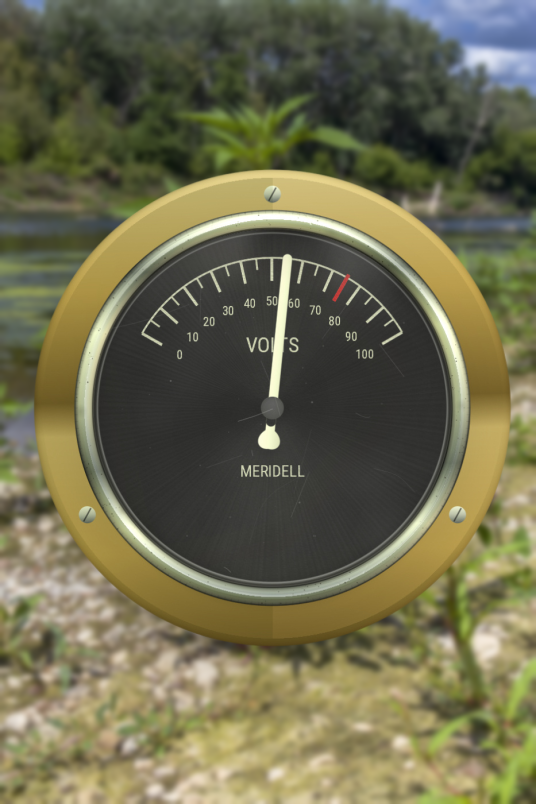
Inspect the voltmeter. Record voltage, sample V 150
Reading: V 55
